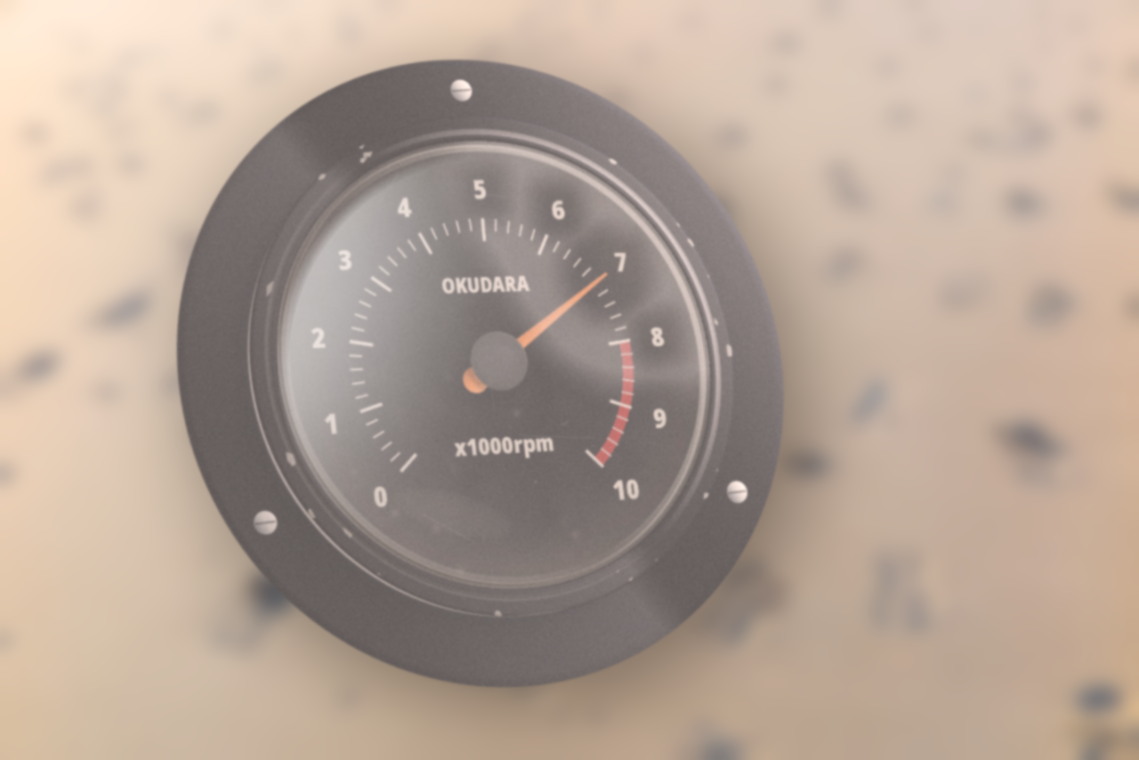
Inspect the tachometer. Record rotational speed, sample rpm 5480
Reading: rpm 7000
